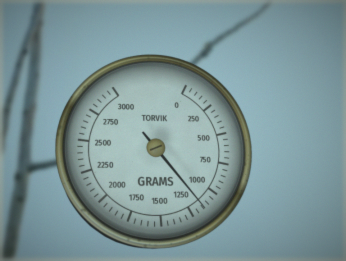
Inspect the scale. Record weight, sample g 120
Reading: g 1150
